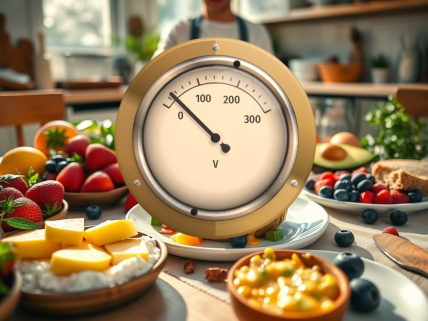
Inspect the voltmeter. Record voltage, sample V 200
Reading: V 30
